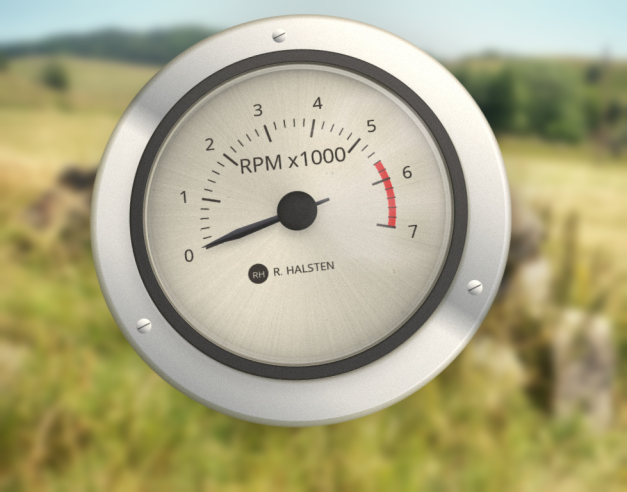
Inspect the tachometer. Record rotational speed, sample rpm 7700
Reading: rpm 0
